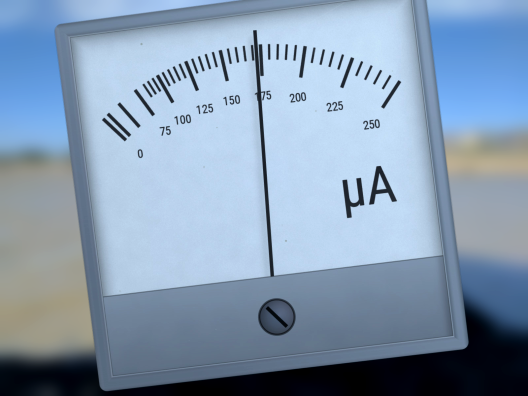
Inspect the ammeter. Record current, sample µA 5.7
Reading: µA 172.5
